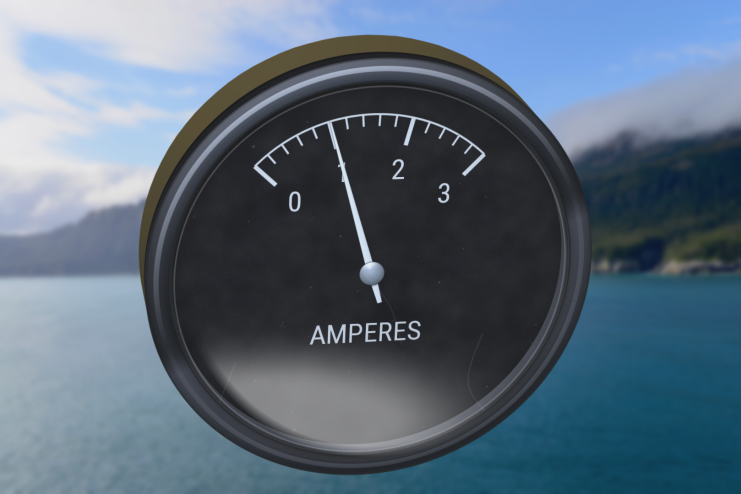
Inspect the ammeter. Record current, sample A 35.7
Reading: A 1
